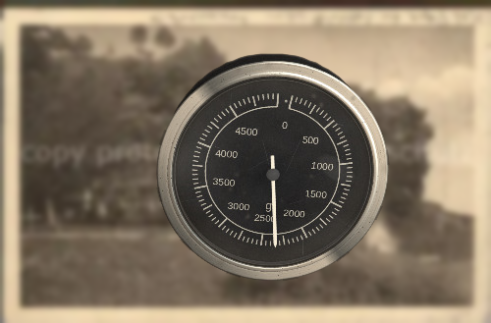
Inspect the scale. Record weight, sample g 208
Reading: g 2350
